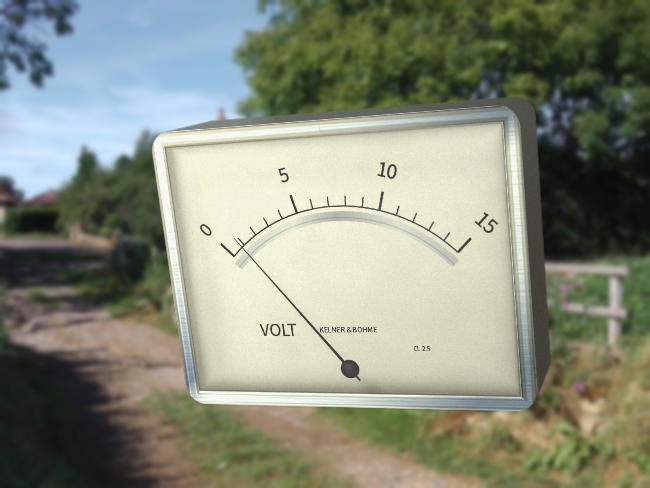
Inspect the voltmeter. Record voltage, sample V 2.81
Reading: V 1
